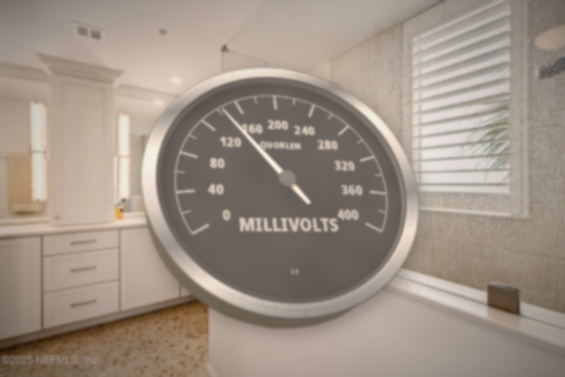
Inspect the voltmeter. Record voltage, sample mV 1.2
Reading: mV 140
